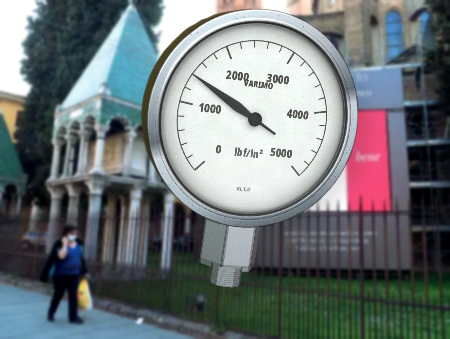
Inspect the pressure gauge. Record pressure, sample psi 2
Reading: psi 1400
